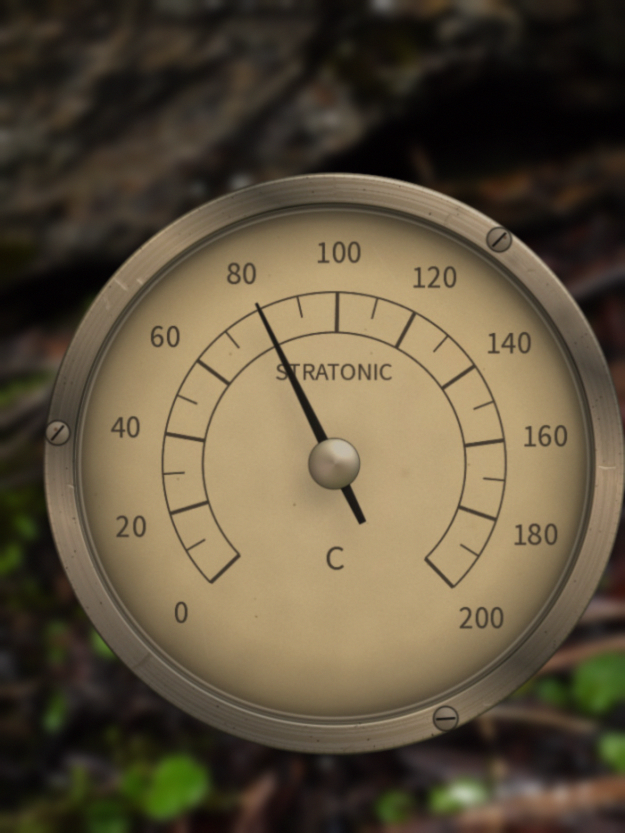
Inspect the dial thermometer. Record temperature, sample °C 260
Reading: °C 80
